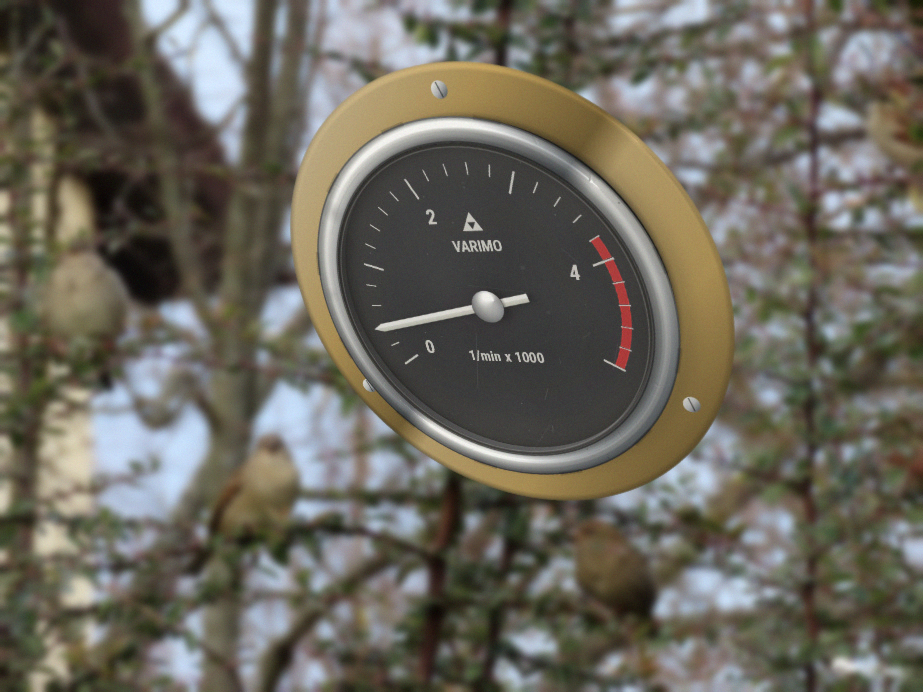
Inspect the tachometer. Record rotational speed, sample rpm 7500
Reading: rpm 400
